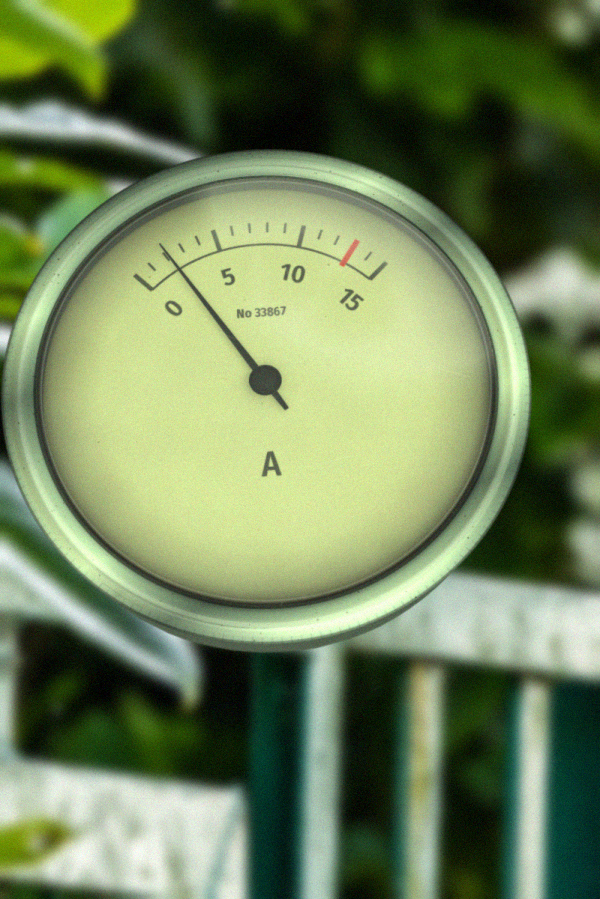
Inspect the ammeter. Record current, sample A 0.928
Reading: A 2
